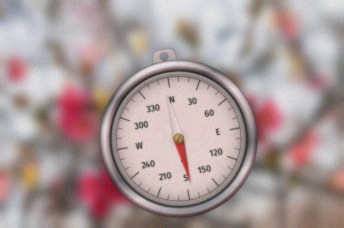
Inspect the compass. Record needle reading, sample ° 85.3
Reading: ° 175
